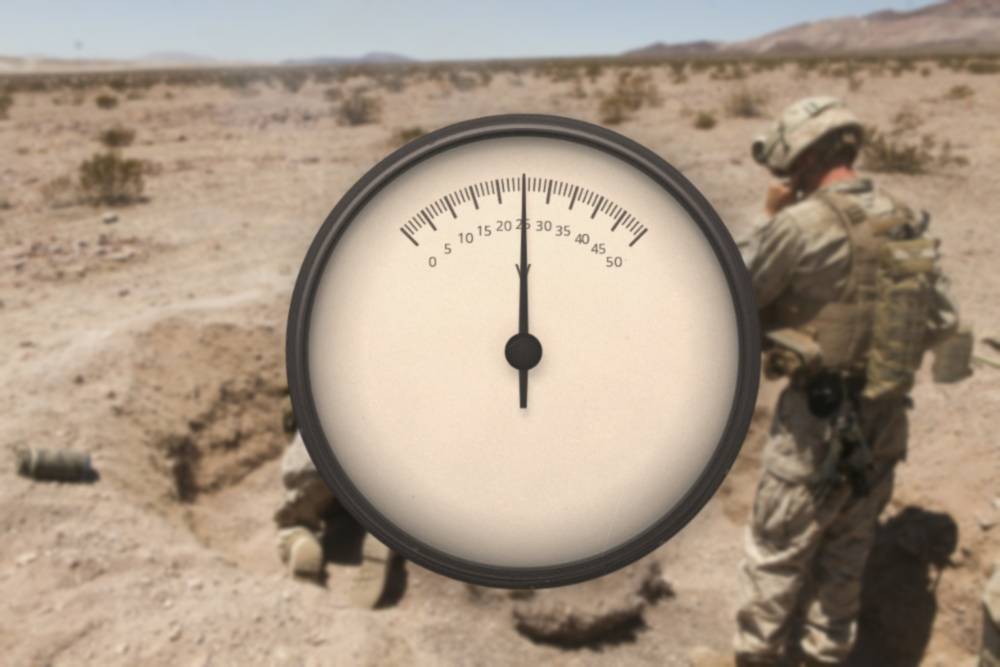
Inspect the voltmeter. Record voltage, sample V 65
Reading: V 25
